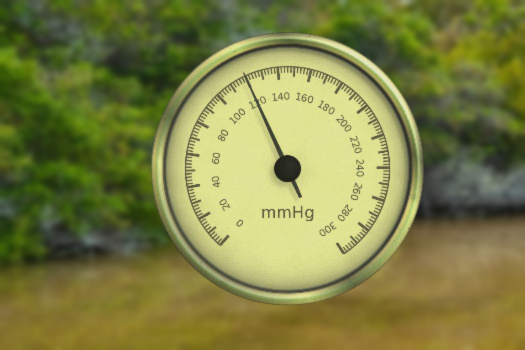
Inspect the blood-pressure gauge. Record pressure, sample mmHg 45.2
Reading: mmHg 120
